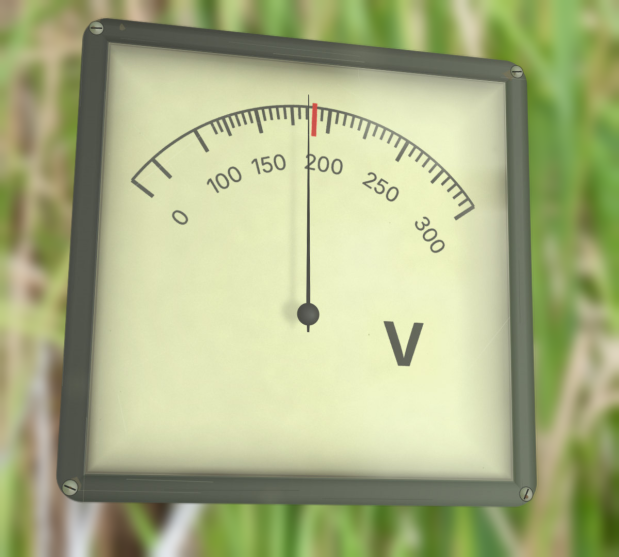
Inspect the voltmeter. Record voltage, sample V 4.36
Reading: V 185
